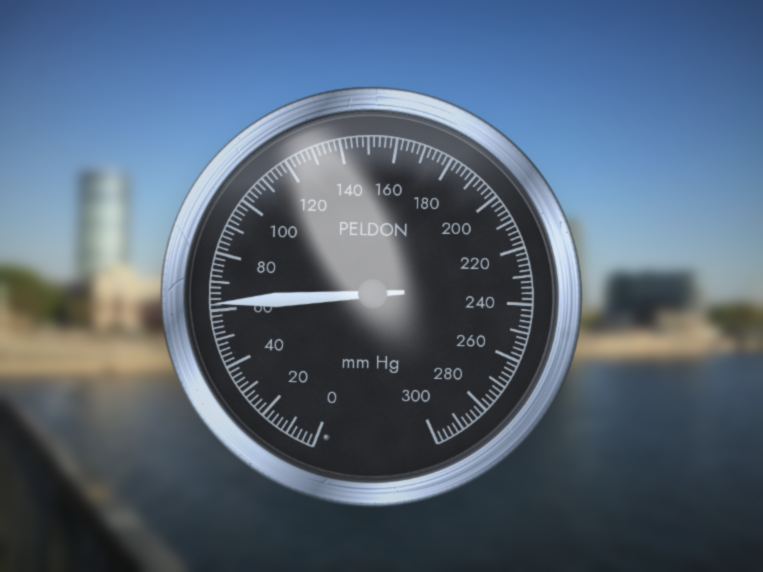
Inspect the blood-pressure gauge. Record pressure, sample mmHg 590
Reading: mmHg 62
